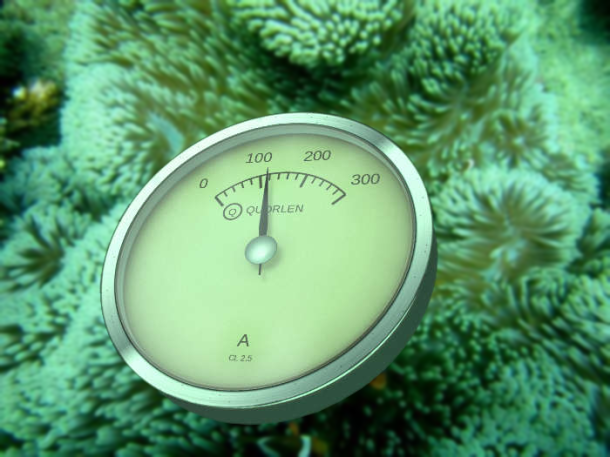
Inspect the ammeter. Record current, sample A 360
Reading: A 120
